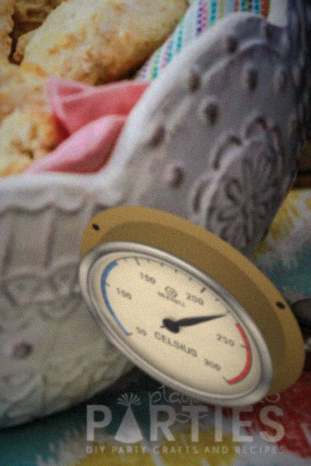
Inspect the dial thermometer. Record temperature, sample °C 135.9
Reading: °C 220
